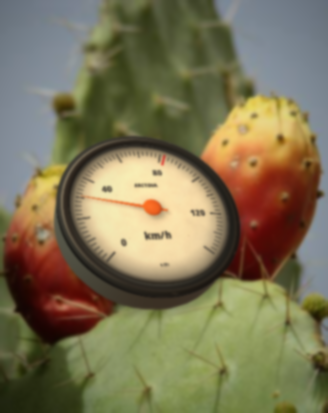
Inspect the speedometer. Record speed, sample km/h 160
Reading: km/h 30
